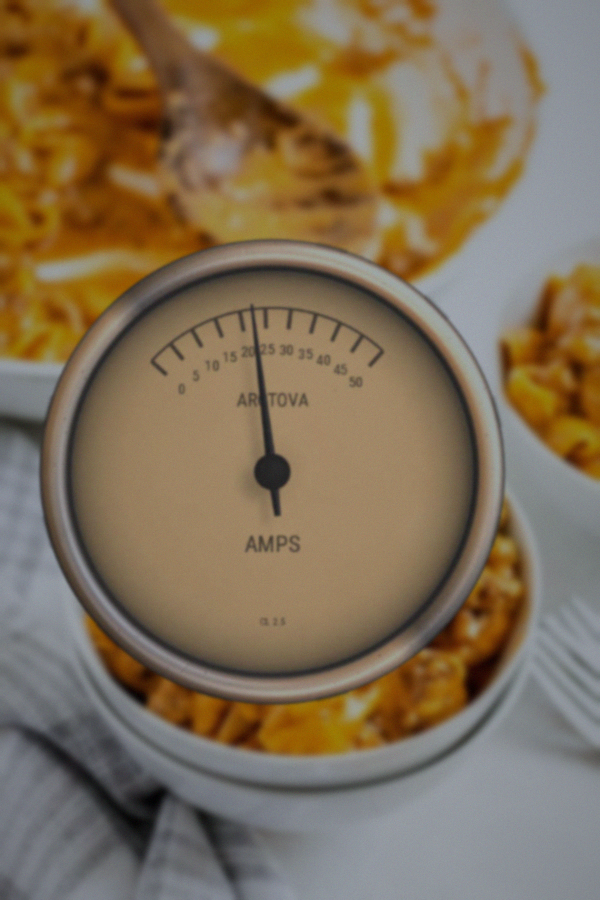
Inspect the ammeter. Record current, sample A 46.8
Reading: A 22.5
